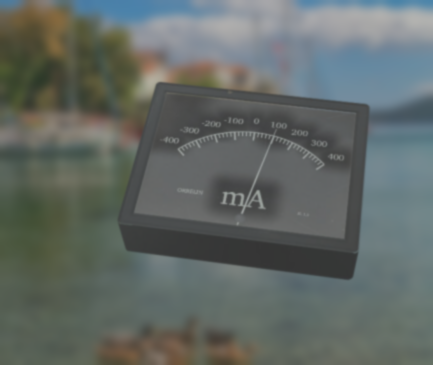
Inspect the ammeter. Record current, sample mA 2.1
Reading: mA 100
